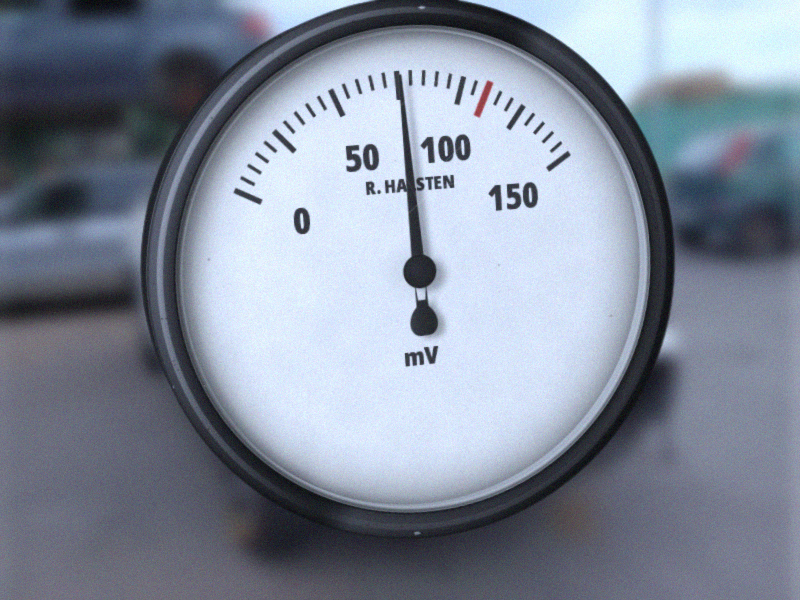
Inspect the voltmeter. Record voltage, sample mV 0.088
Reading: mV 75
